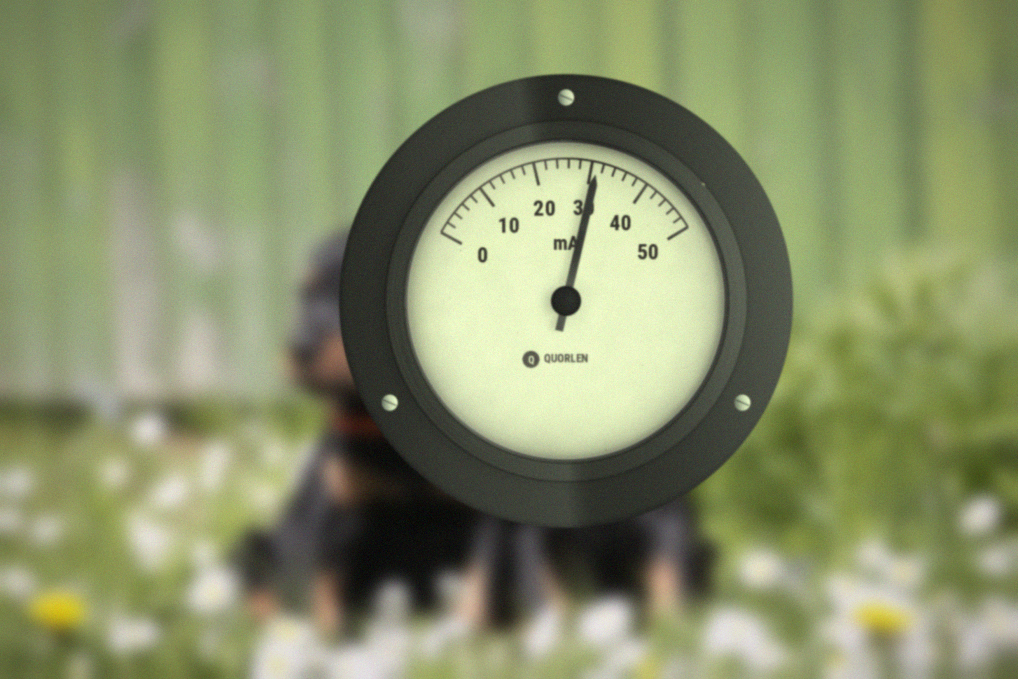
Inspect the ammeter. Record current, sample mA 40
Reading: mA 31
